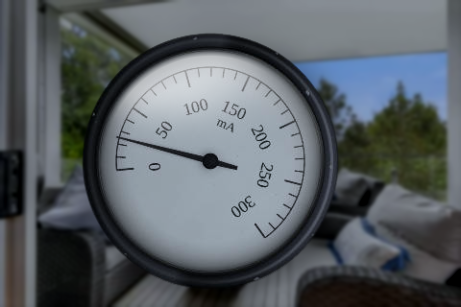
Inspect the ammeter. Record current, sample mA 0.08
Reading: mA 25
